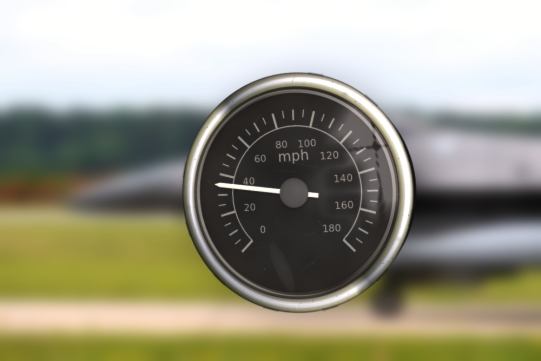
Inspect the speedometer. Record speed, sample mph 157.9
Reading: mph 35
